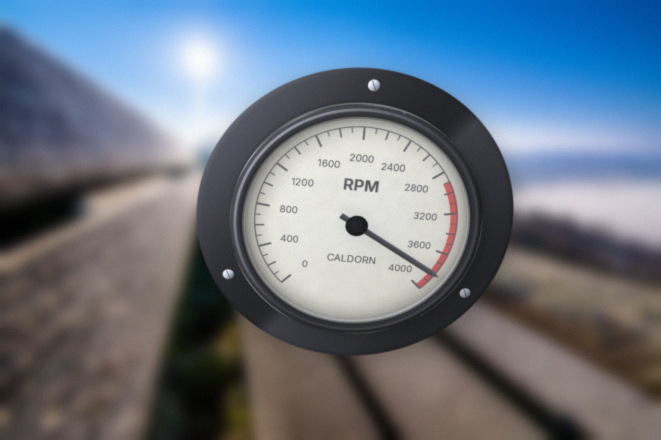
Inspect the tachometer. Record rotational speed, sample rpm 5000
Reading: rpm 3800
